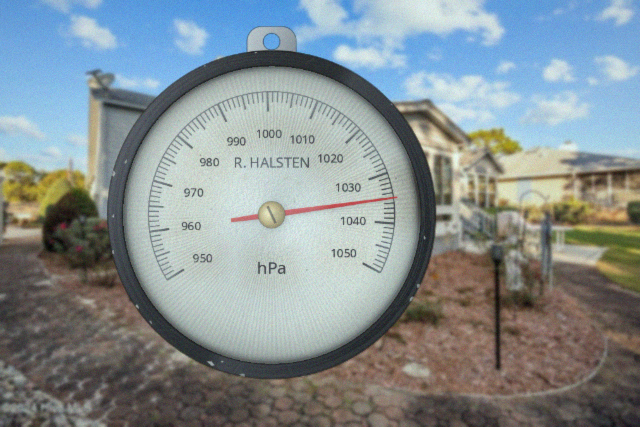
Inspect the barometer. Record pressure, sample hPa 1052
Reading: hPa 1035
